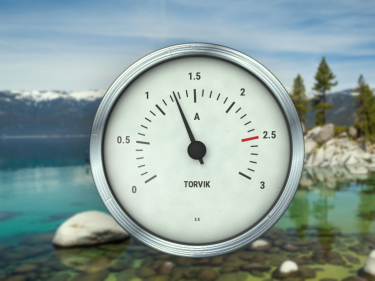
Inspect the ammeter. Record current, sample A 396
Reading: A 1.25
